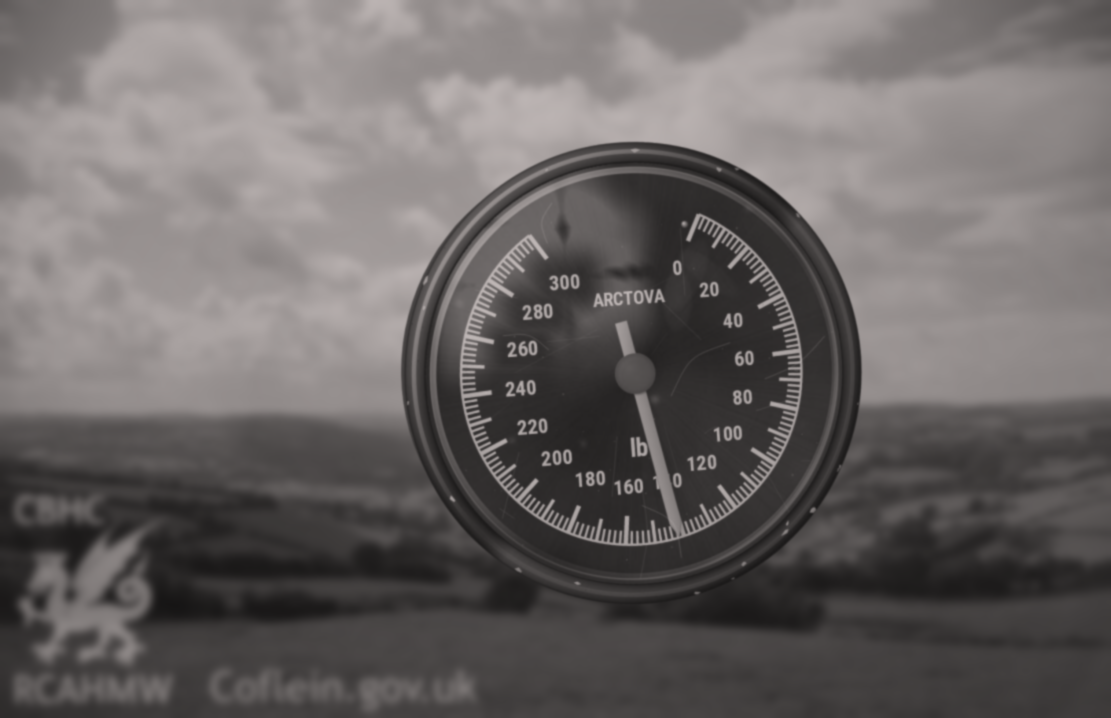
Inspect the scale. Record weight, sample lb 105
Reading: lb 142
